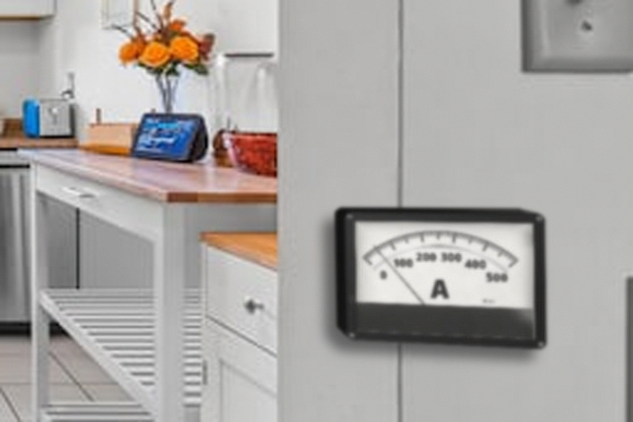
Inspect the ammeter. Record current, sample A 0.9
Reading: A 50
